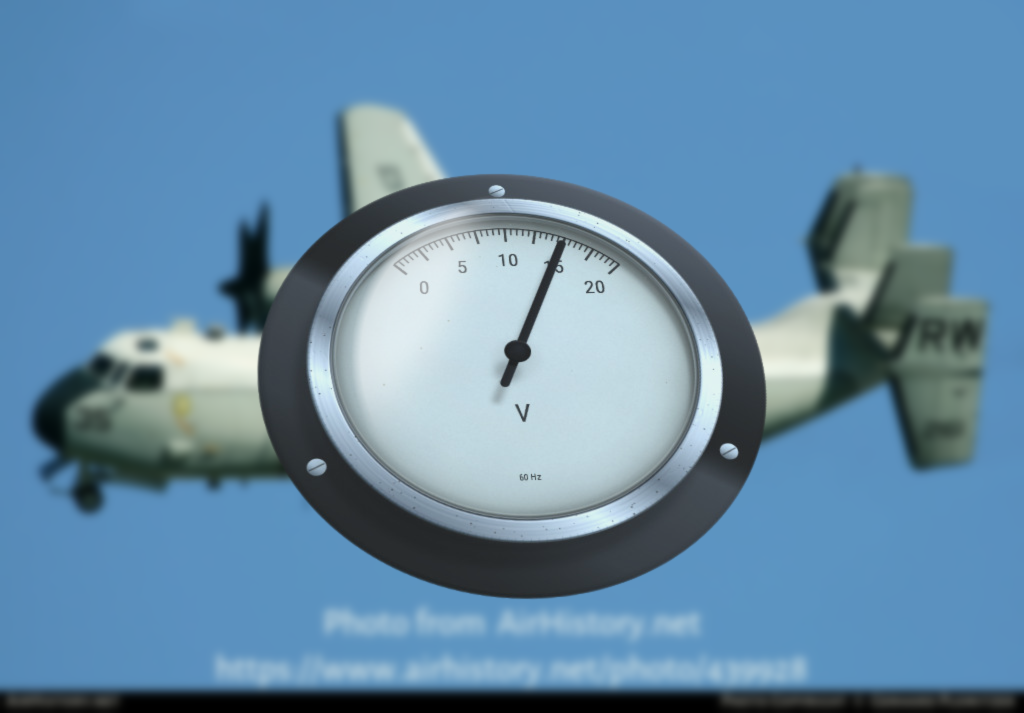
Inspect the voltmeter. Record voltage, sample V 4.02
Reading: V 15
